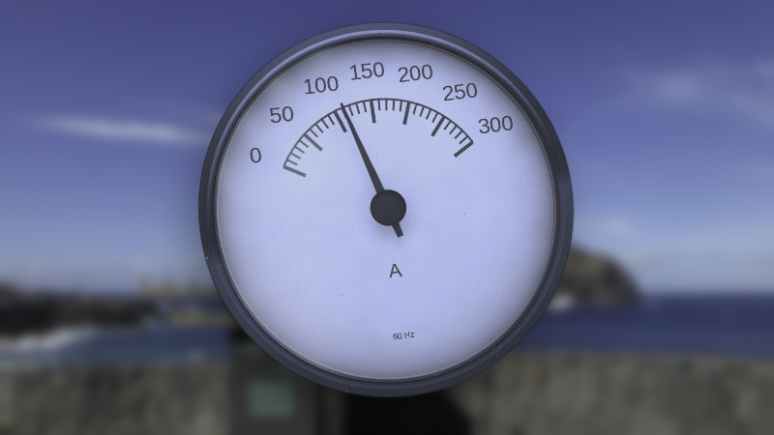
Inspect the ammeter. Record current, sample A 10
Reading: A 110
